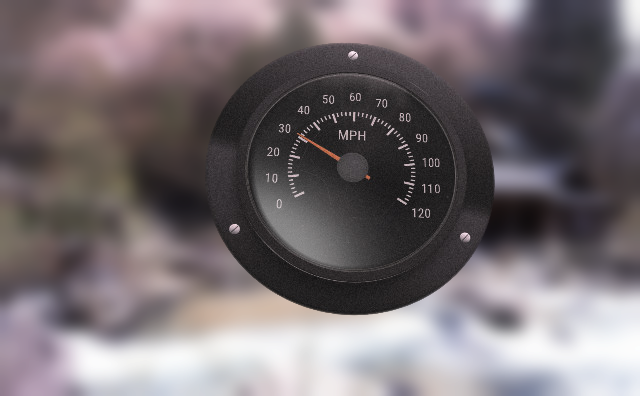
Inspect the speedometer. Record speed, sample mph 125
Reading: mph 30
